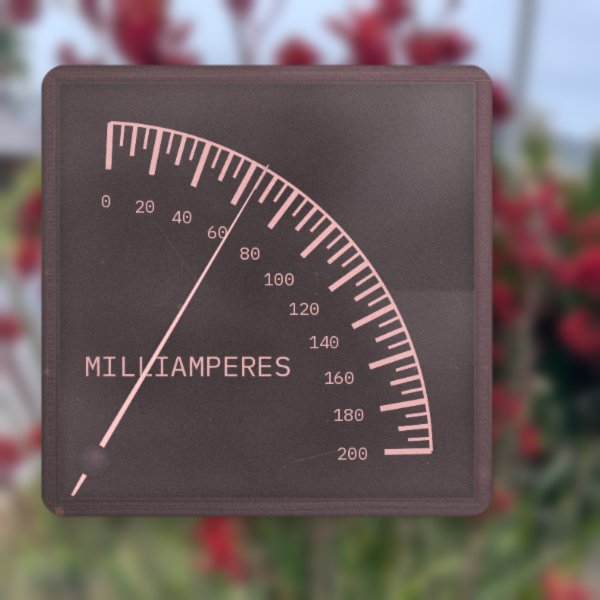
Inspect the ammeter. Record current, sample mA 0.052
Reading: mA 65
